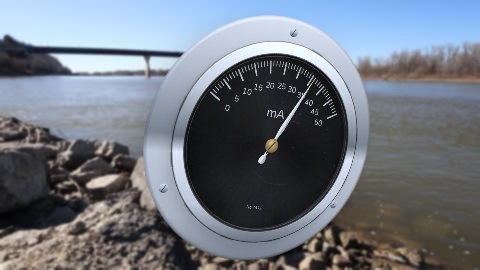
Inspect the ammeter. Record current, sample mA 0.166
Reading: mA 35
